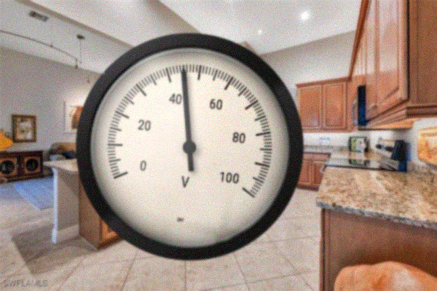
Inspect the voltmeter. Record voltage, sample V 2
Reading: V 45
